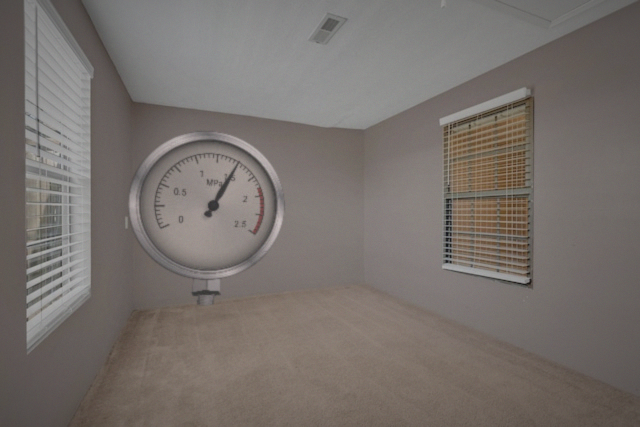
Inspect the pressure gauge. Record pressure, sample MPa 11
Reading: MPa 1.5
